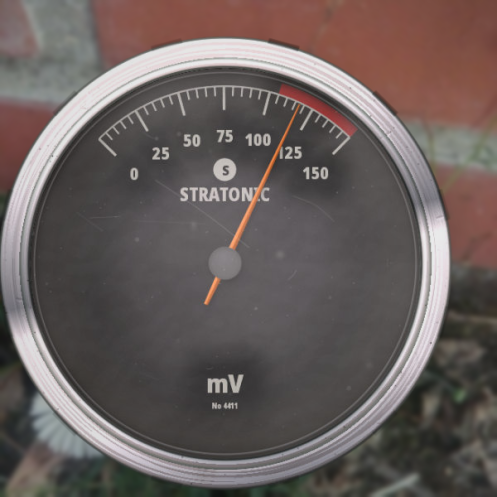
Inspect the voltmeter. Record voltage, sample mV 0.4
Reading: mV 117.5
